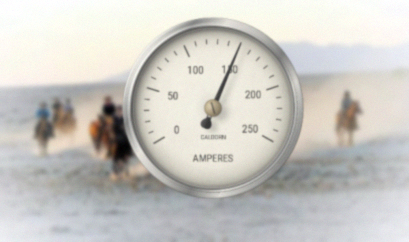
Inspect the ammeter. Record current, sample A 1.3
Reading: A 150
